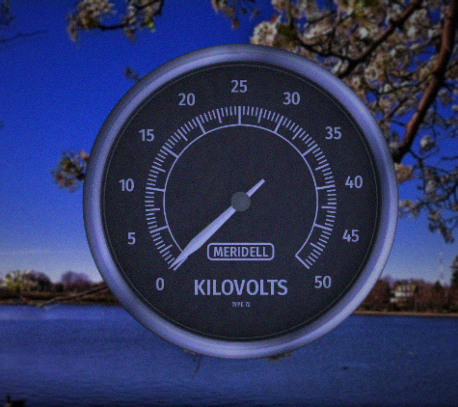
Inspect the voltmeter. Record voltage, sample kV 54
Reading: kV 0.5
